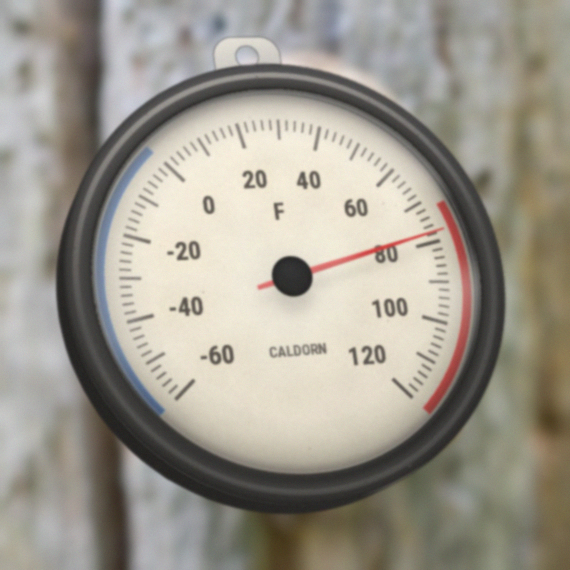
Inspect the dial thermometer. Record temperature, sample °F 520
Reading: °F 78
